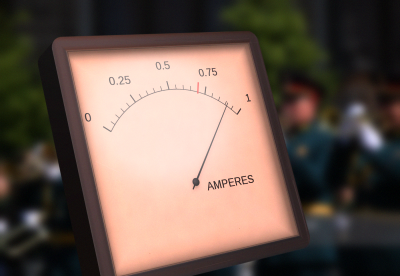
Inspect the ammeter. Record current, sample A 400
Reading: A 0.9
